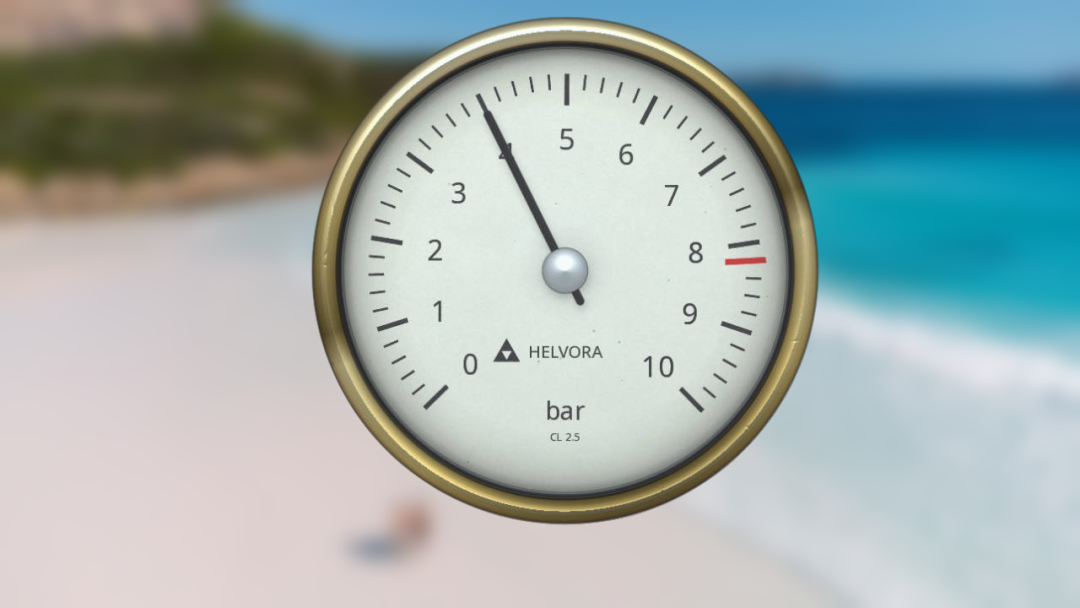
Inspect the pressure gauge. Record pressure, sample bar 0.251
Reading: bar 4
